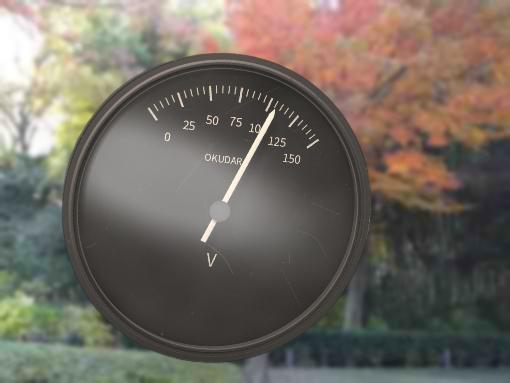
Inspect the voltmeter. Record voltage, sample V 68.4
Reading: V 105
